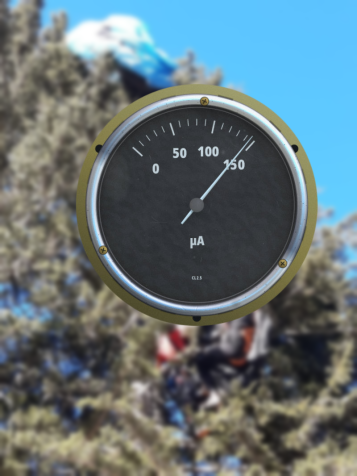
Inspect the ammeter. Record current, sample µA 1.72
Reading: µA 145
